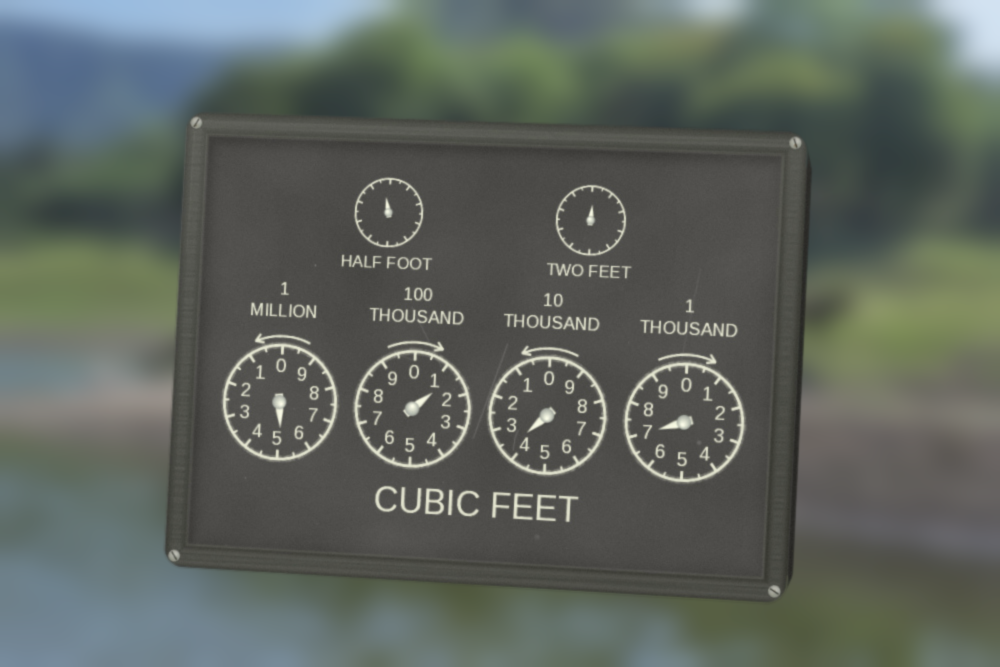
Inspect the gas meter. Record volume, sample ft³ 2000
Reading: ft³ 513700
